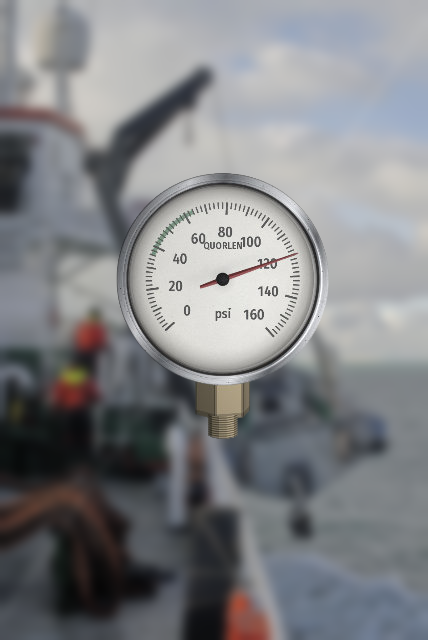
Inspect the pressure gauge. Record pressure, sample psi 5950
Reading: psi 120
